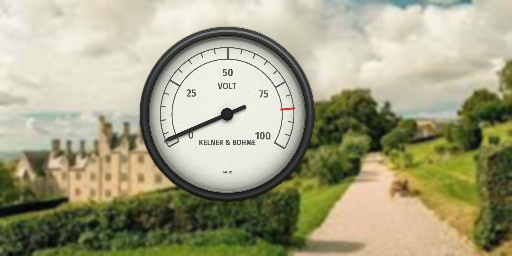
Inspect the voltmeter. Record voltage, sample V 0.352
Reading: V 2.5
